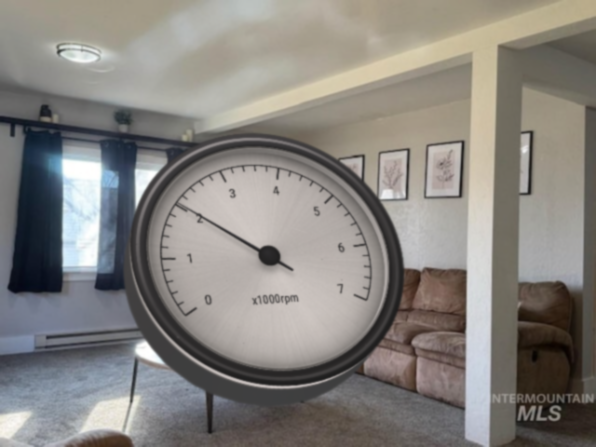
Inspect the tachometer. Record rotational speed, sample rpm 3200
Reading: rpm 2000
